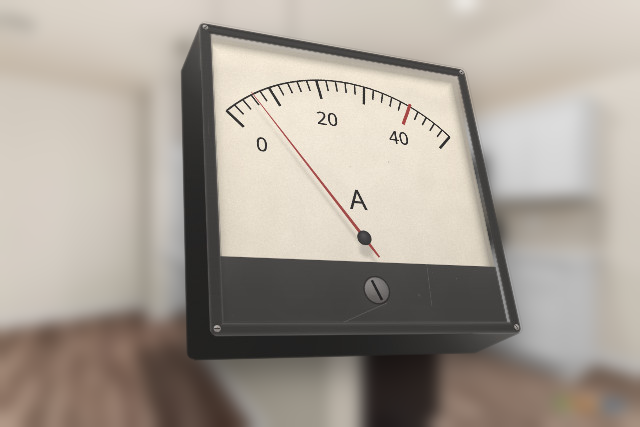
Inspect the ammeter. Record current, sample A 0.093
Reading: A 6
